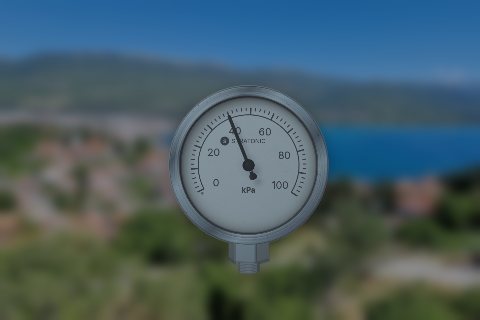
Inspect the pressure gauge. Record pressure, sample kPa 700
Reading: kPa 40
